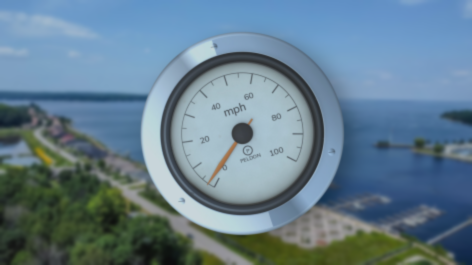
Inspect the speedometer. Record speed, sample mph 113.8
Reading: mph 2.5
